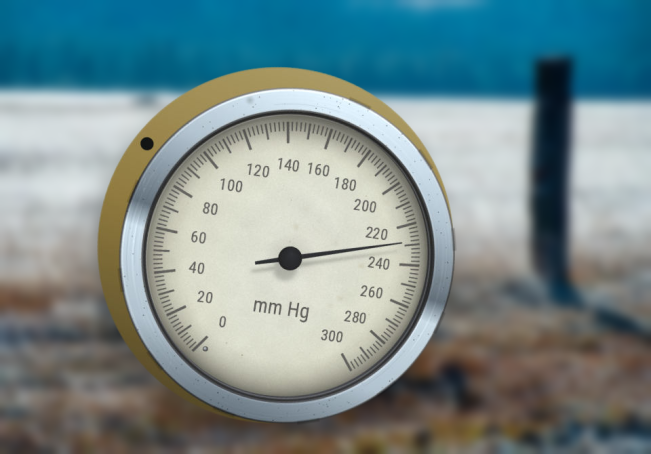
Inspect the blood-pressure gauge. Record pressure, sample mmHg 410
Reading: mmHg 228
